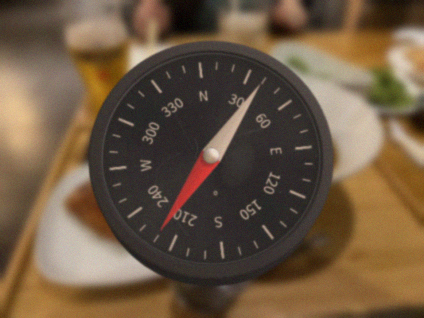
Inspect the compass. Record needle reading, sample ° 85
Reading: ° 220
